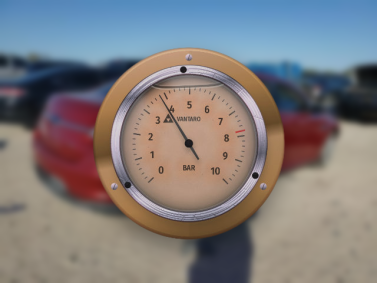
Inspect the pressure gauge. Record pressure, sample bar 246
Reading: bar 3.8
